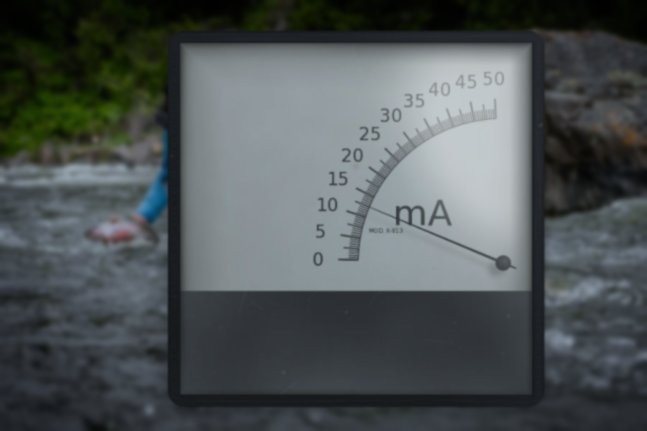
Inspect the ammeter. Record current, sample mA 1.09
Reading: mA 12.5
